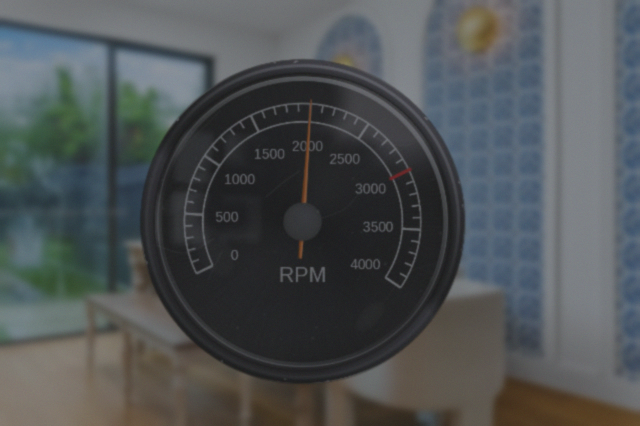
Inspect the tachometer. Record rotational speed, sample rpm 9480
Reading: rpm 2000
